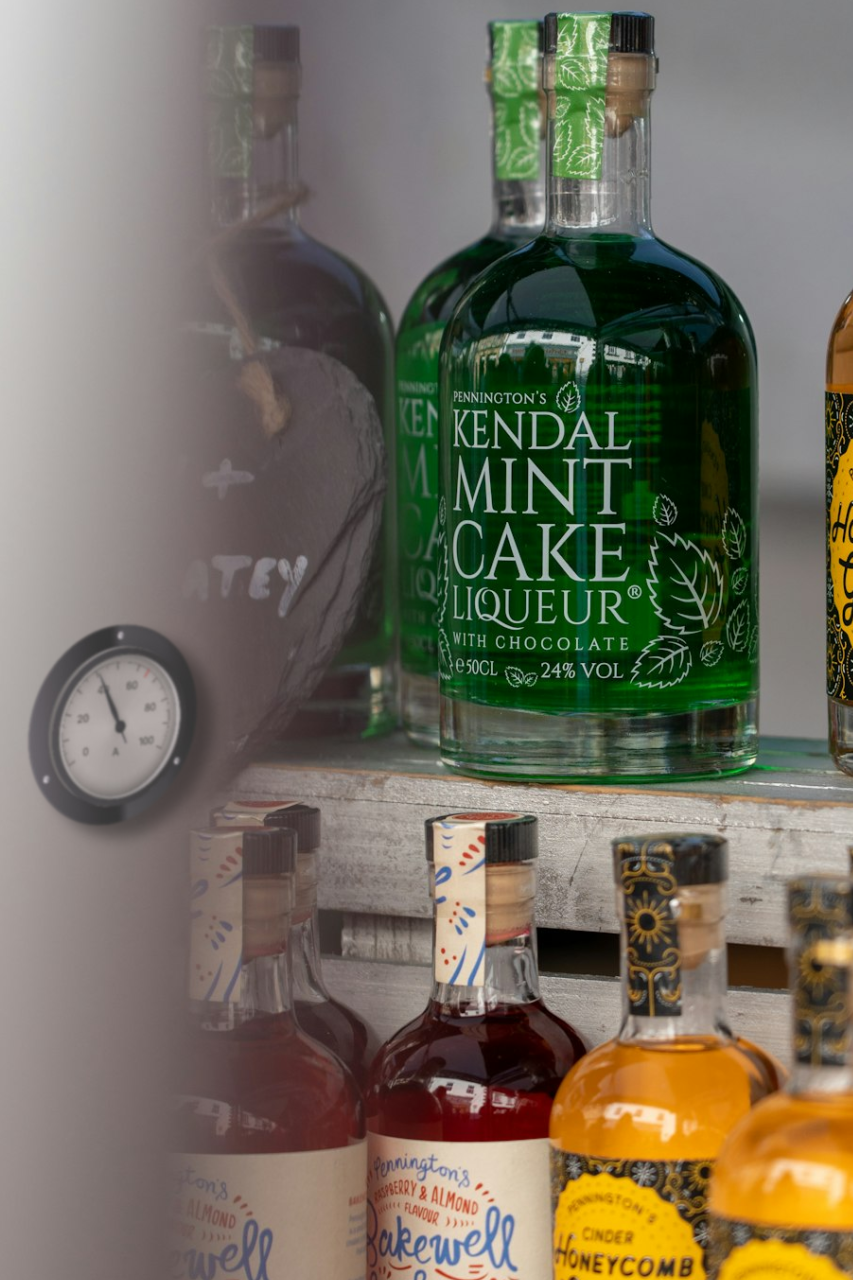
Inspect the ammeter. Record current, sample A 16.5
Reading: A 40
